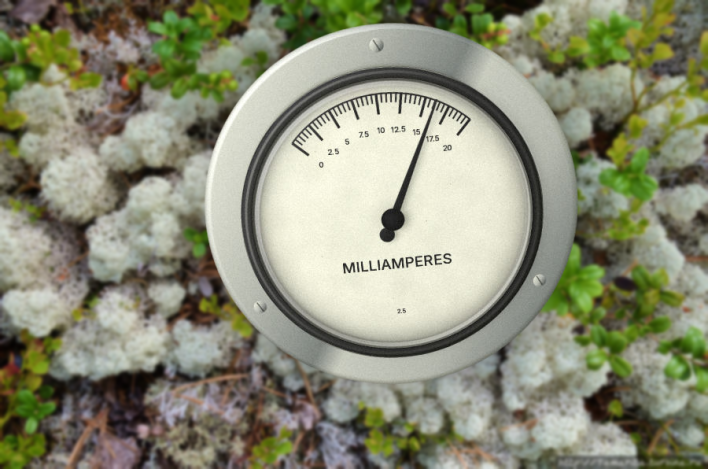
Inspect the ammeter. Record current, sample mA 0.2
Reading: mA 16
